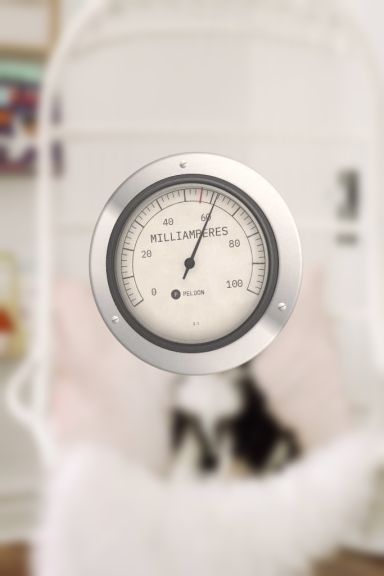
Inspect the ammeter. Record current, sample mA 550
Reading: mA 62
